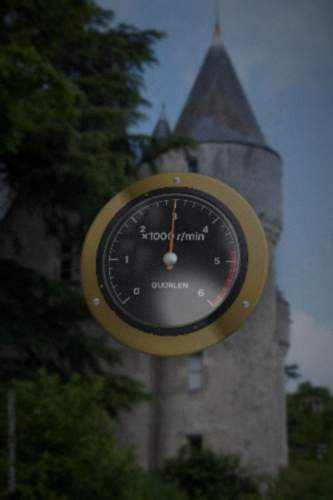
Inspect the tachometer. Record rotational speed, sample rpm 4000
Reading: rpm 3000
